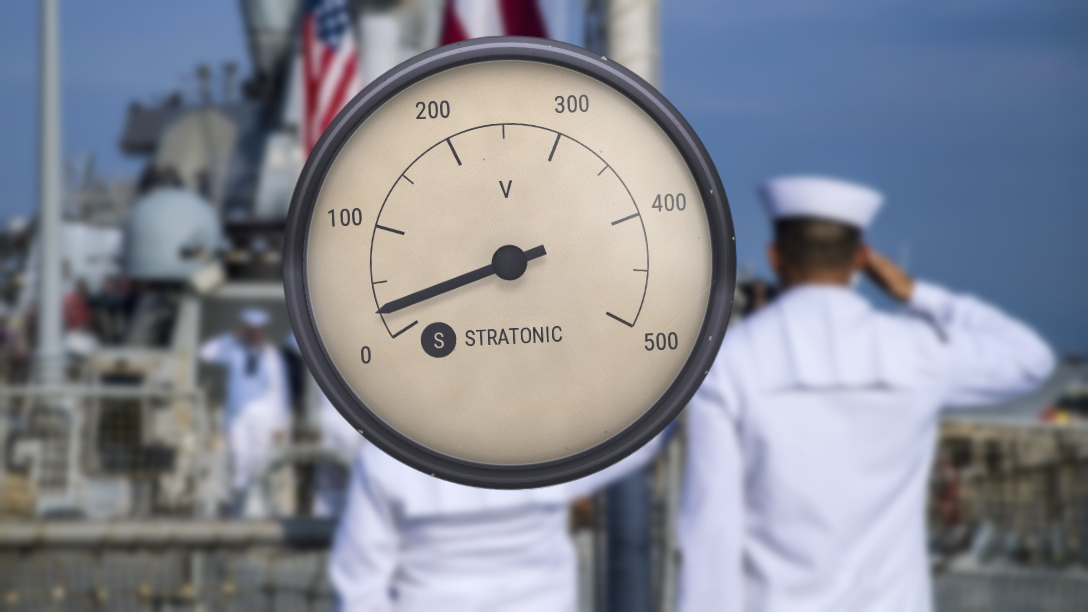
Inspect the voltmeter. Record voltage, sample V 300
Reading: V 25
